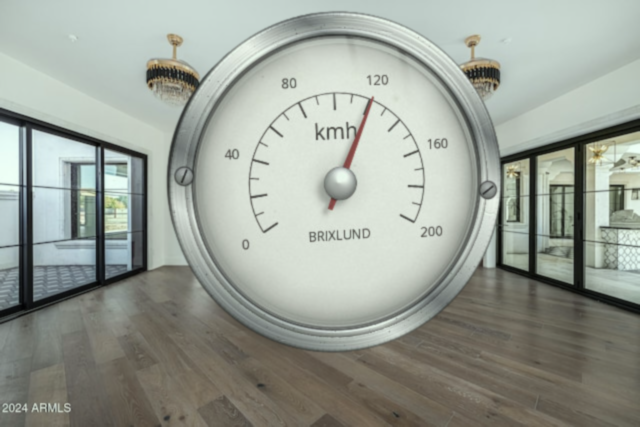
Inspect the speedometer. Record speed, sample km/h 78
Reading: km/h 120
